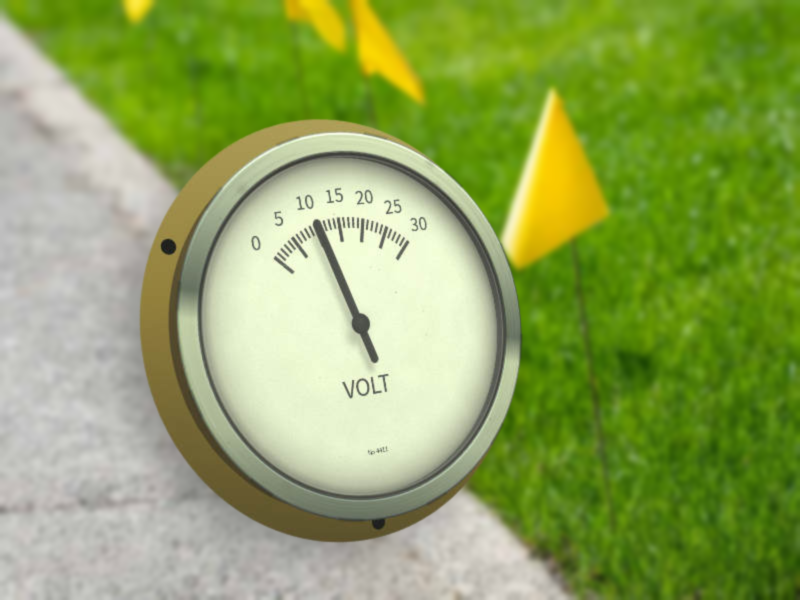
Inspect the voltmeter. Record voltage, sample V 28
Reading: V 10
